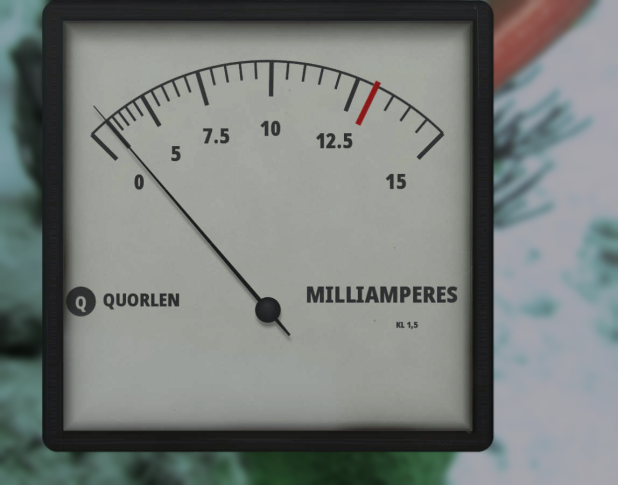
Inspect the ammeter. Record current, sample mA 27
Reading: mA 2.5
